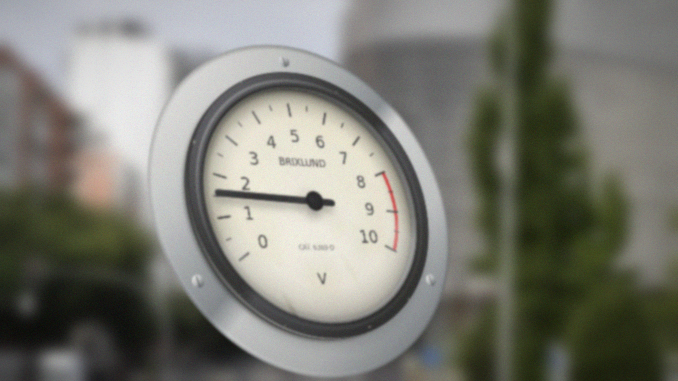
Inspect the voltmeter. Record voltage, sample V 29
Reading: V 1.5
